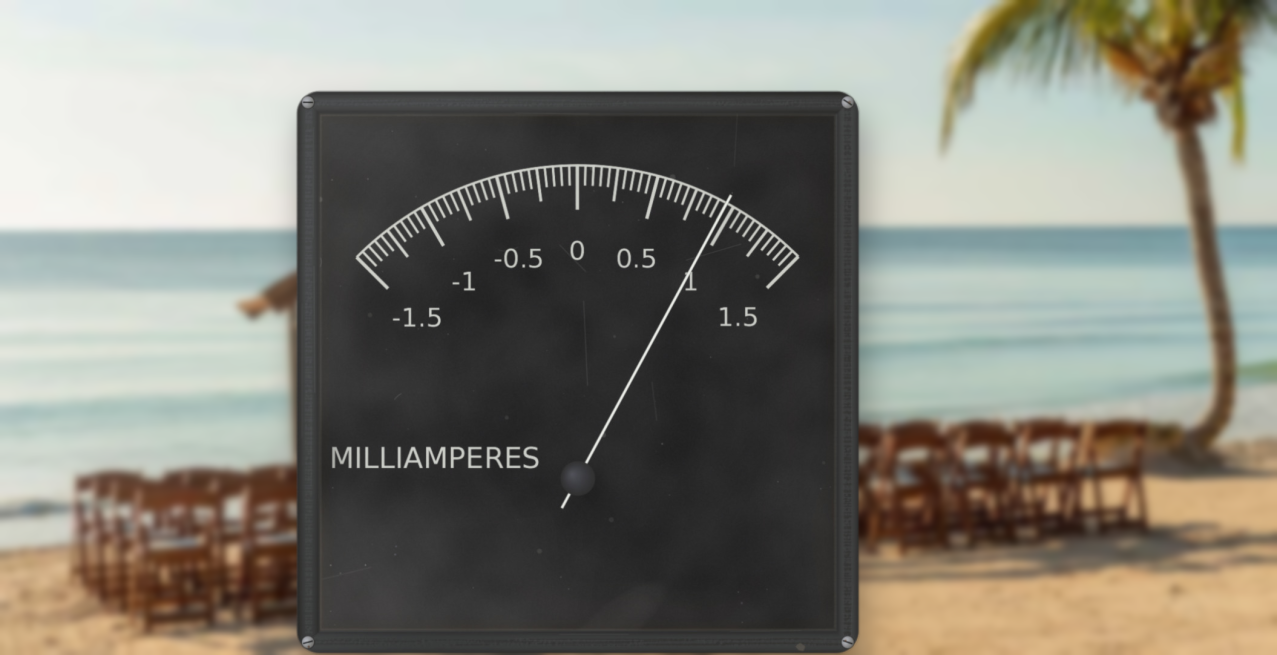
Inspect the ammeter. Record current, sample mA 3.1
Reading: mA 0.95
